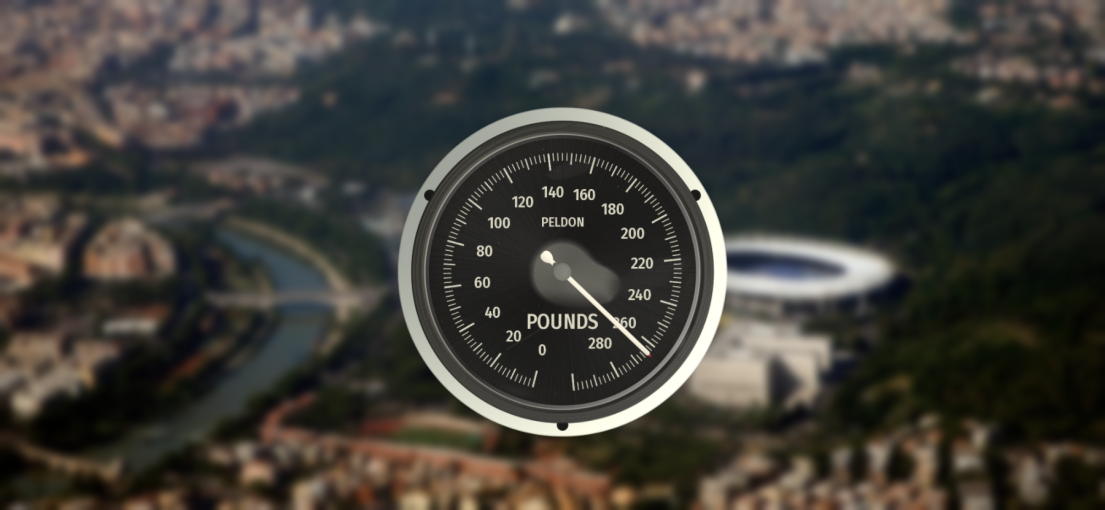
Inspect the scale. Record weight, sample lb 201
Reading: lb 264
